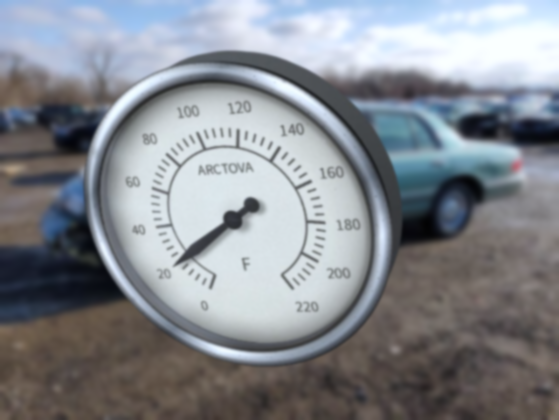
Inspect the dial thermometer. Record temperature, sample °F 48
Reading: °F 20
